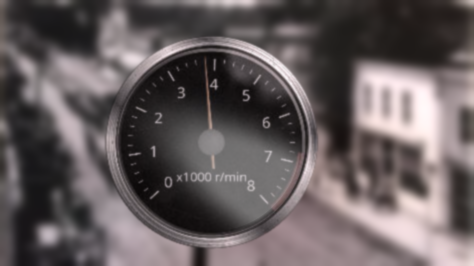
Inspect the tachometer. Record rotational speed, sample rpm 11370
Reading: rpm 3800
